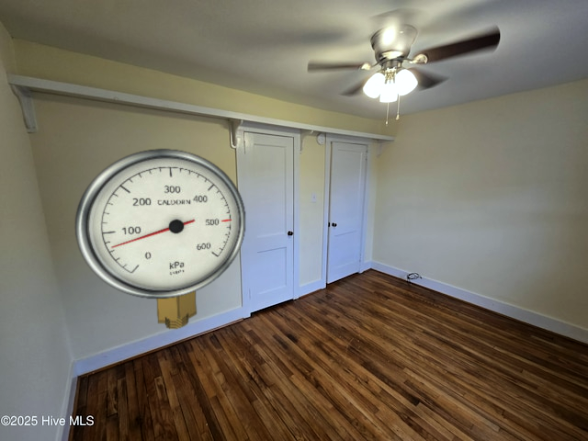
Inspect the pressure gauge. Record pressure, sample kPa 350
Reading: kPa 70
